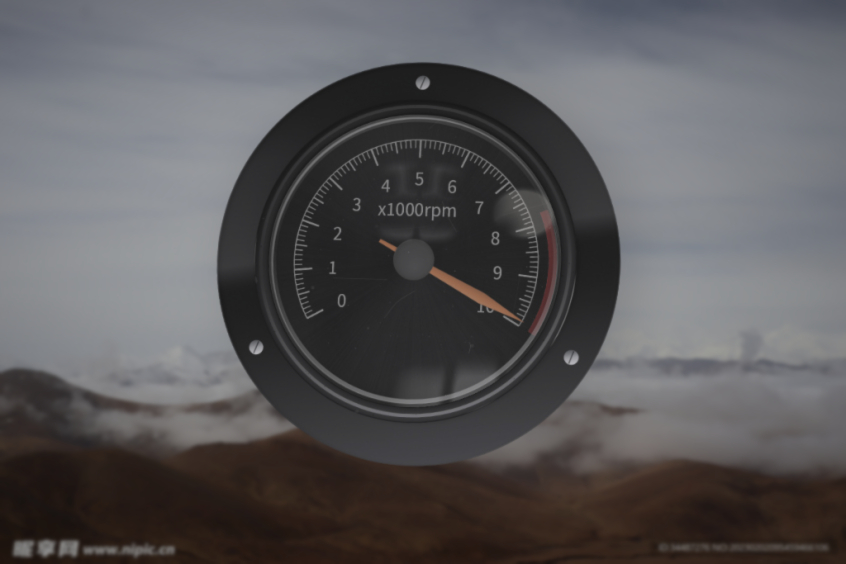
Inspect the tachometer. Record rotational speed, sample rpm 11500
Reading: rpm 9900
